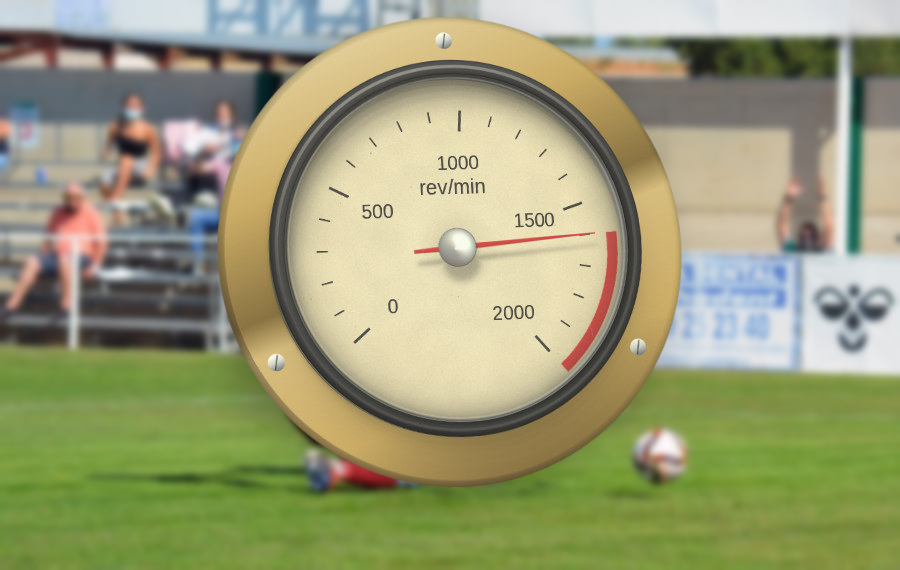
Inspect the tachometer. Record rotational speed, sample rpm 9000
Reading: rpm 1600
